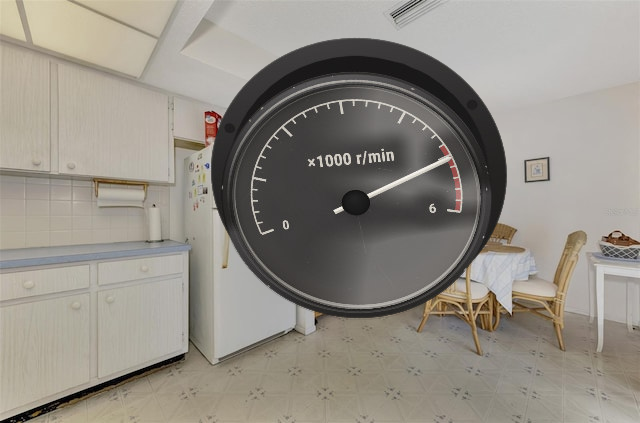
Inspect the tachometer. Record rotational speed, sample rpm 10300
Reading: rpm 5000
